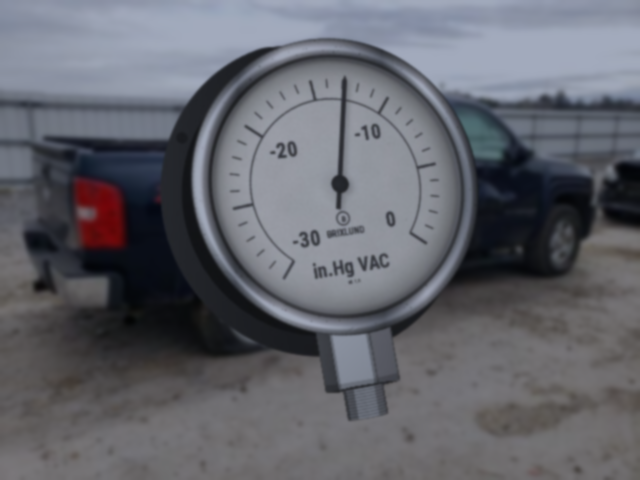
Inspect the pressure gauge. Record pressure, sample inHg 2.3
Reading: inHg -13
